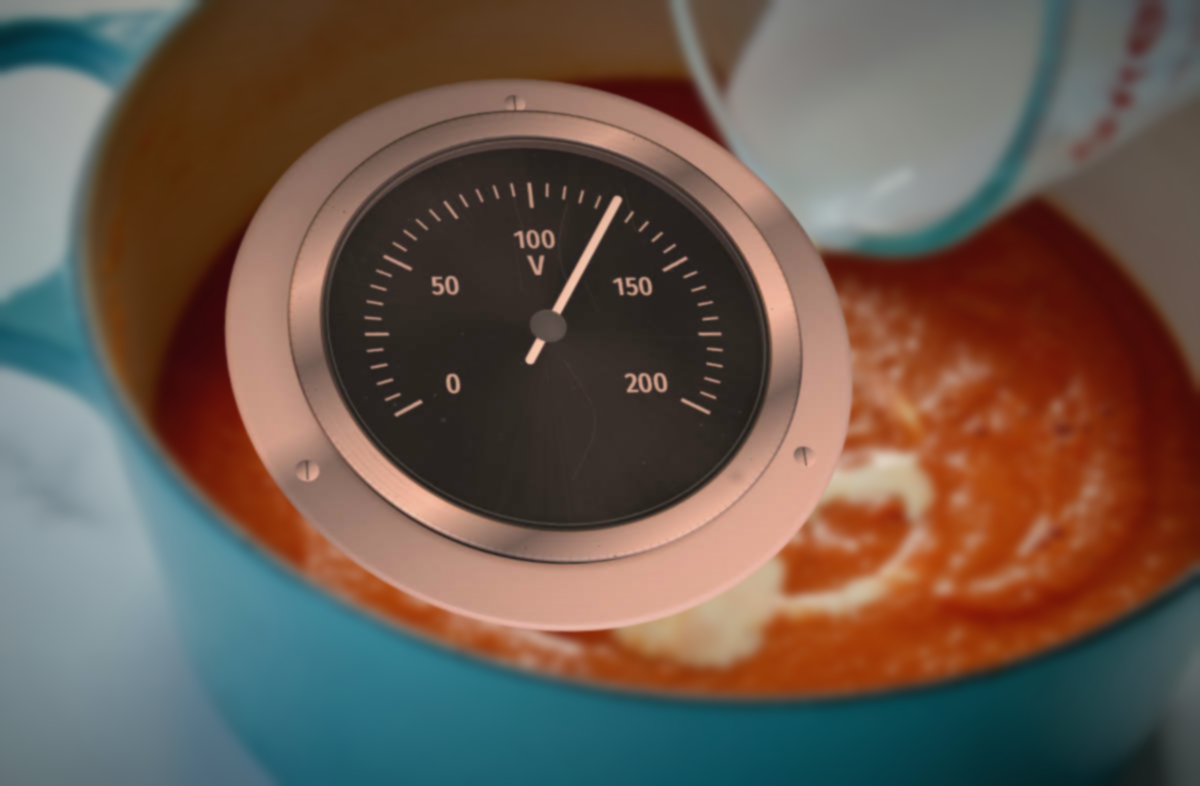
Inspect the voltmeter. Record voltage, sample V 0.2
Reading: V 125
